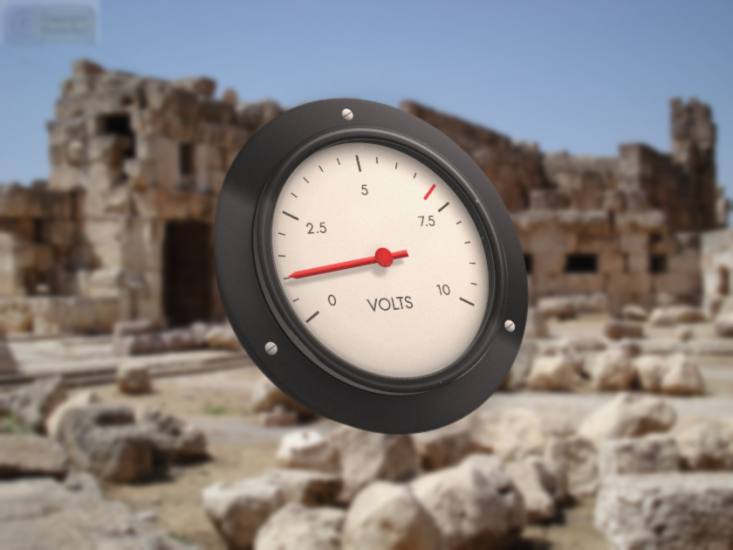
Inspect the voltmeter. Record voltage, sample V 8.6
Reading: V 1
